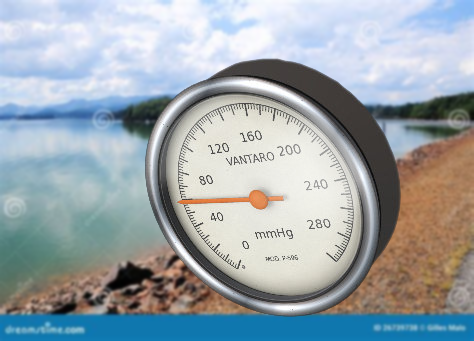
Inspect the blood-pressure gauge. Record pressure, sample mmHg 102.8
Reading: mmHg 60
